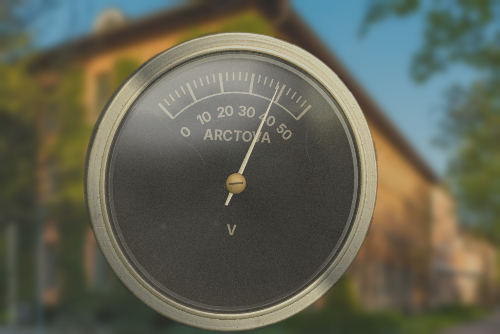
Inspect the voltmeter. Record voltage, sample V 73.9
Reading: V 38
